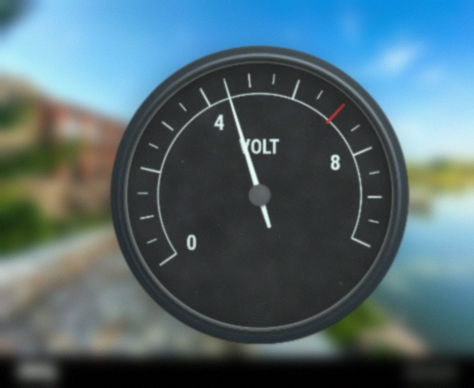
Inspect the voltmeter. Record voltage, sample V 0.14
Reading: V 4.5
